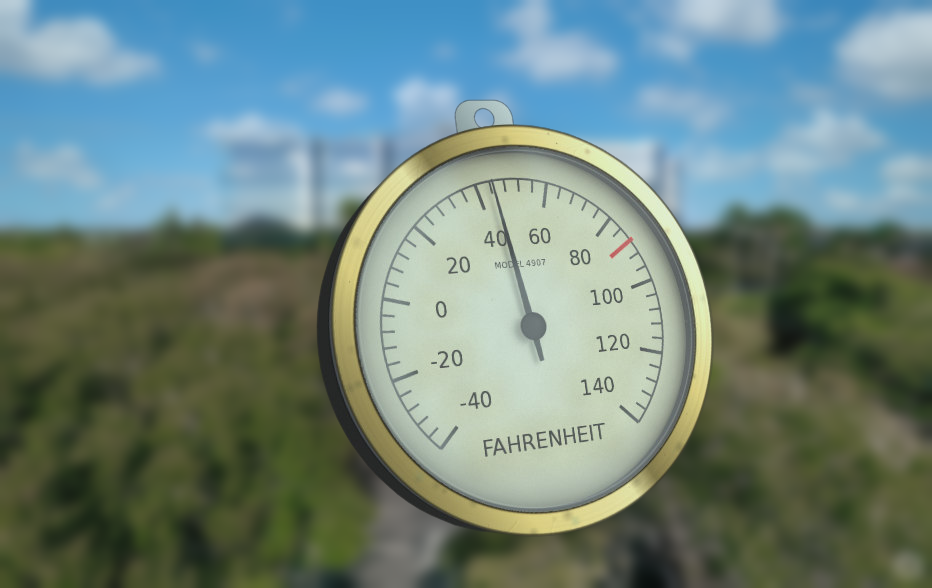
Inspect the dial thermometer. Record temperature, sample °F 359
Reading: °F 44
